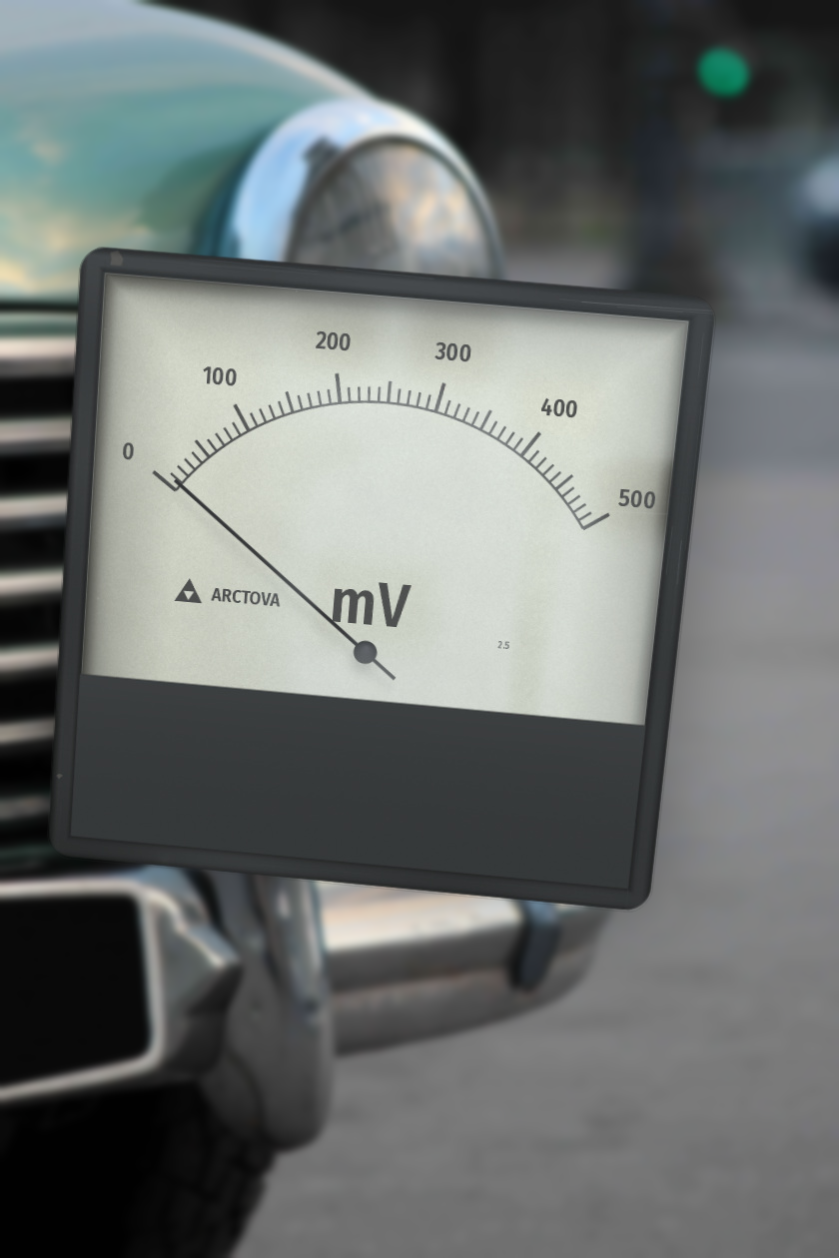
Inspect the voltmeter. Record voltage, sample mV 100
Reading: mV 10
